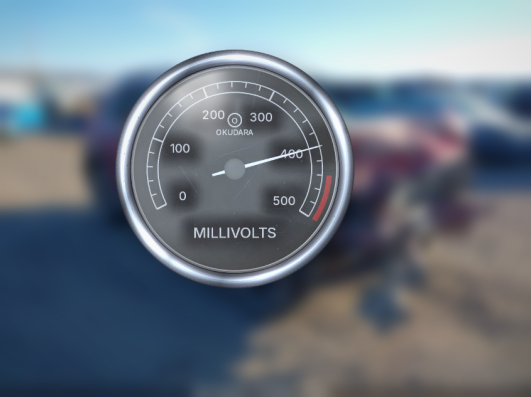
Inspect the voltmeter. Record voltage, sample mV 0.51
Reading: mV 400
